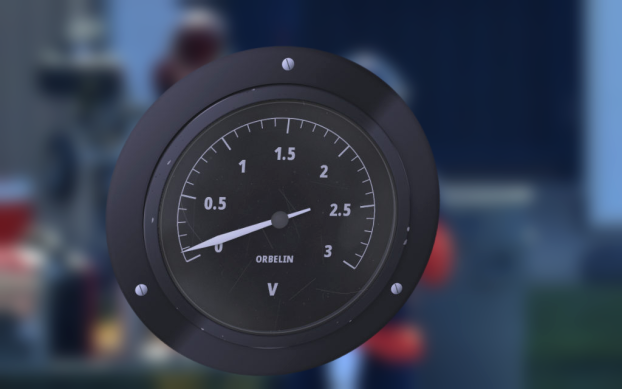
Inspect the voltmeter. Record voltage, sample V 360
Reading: V 0.1
